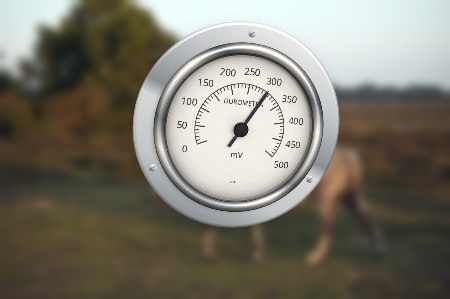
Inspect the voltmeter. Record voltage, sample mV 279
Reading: mV 300
